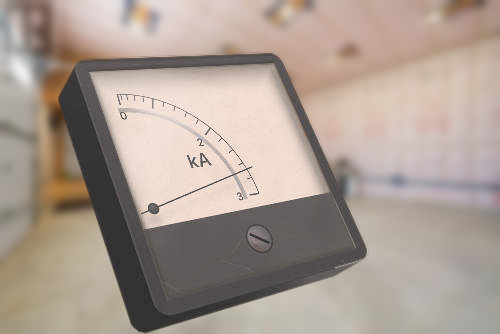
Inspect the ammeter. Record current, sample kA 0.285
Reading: kA 2.7
